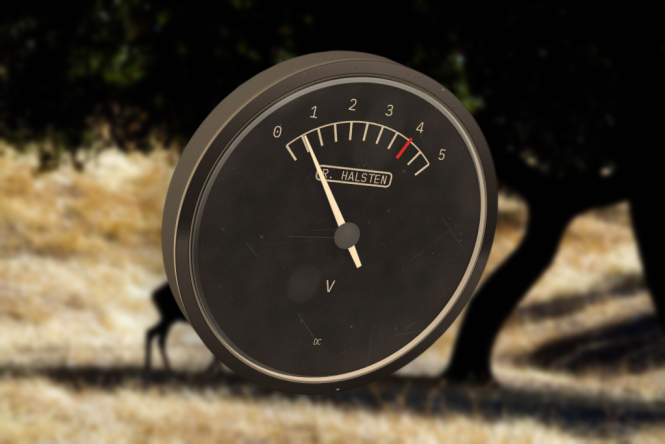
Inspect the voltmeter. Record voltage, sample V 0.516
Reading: V 0.5
